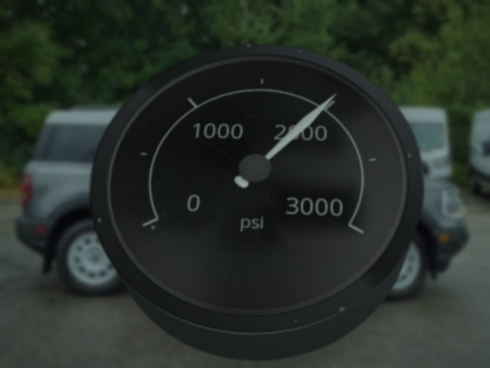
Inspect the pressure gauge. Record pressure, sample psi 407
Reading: psi 2000
